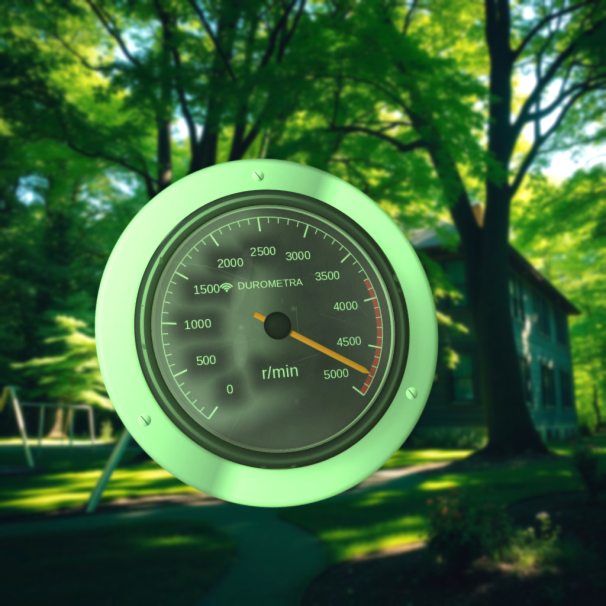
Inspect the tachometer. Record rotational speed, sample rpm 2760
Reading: rpm 4800
